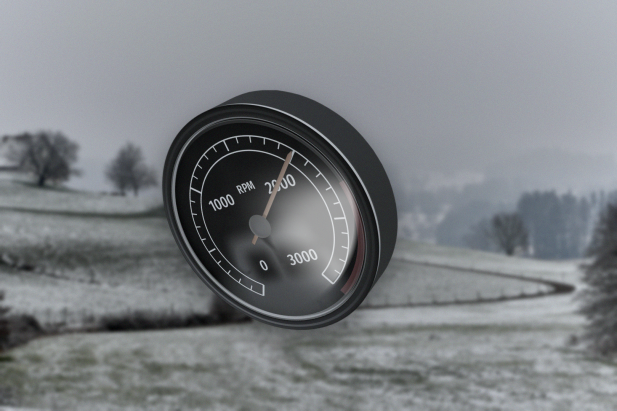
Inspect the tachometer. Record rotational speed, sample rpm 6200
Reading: rpm 2000
